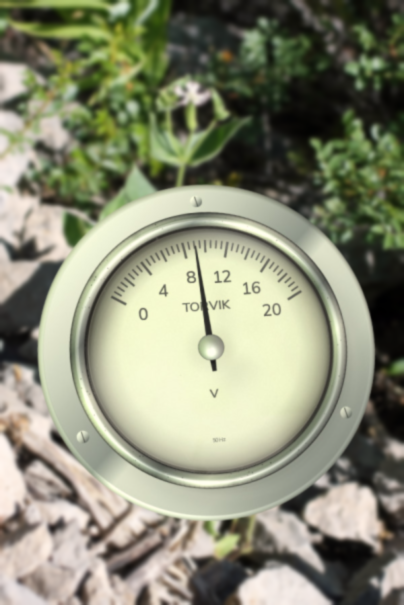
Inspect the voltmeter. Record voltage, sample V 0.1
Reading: V 9
